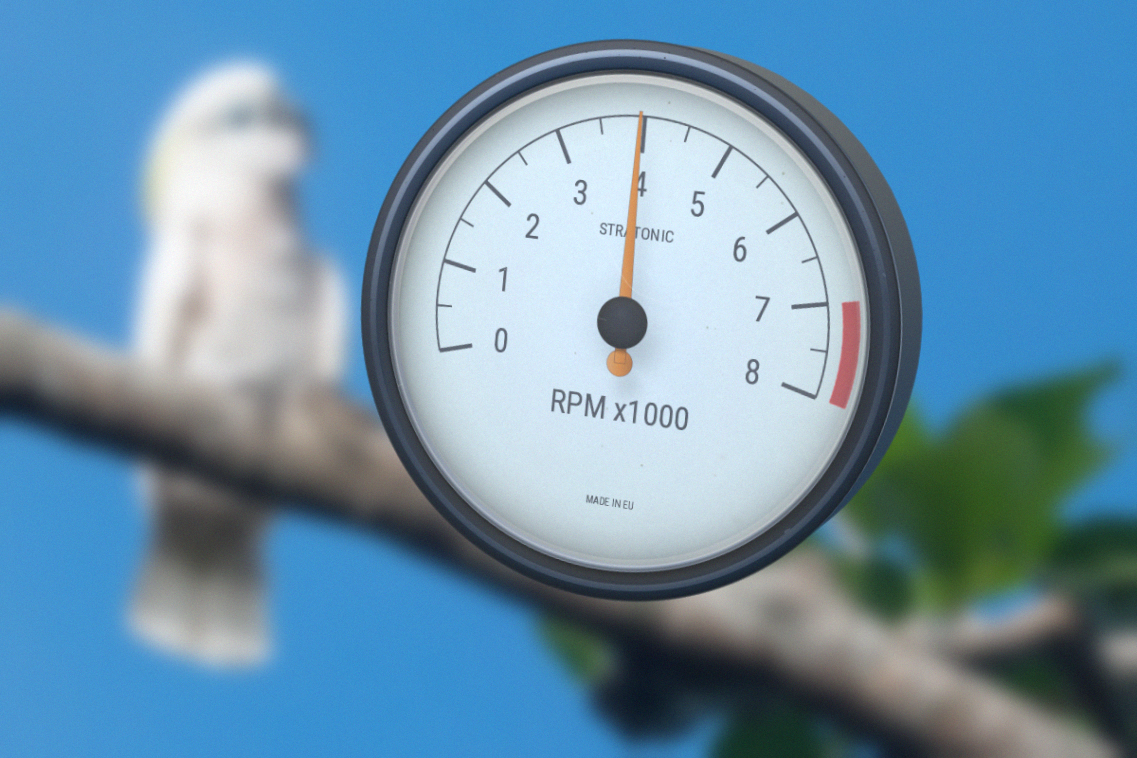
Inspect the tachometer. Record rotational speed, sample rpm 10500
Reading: rpm 4000
